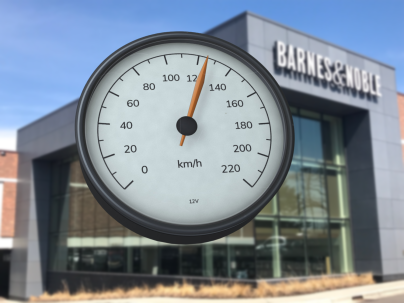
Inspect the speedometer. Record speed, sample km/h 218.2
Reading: km/h 125
